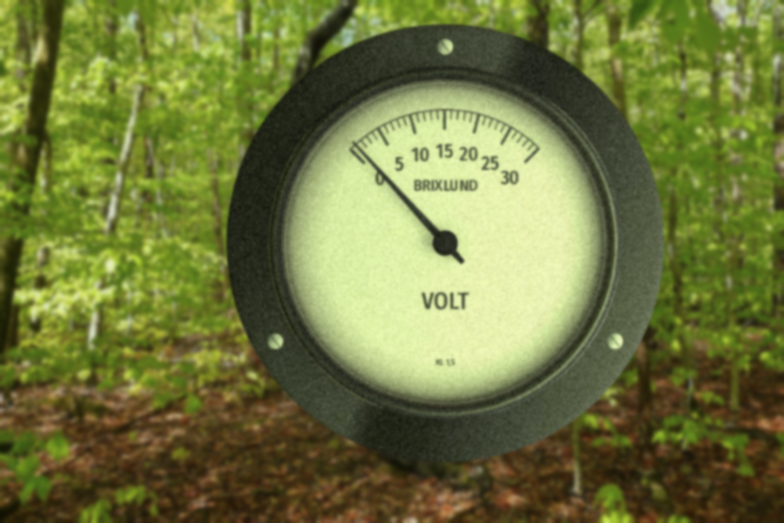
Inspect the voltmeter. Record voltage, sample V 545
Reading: V 1
